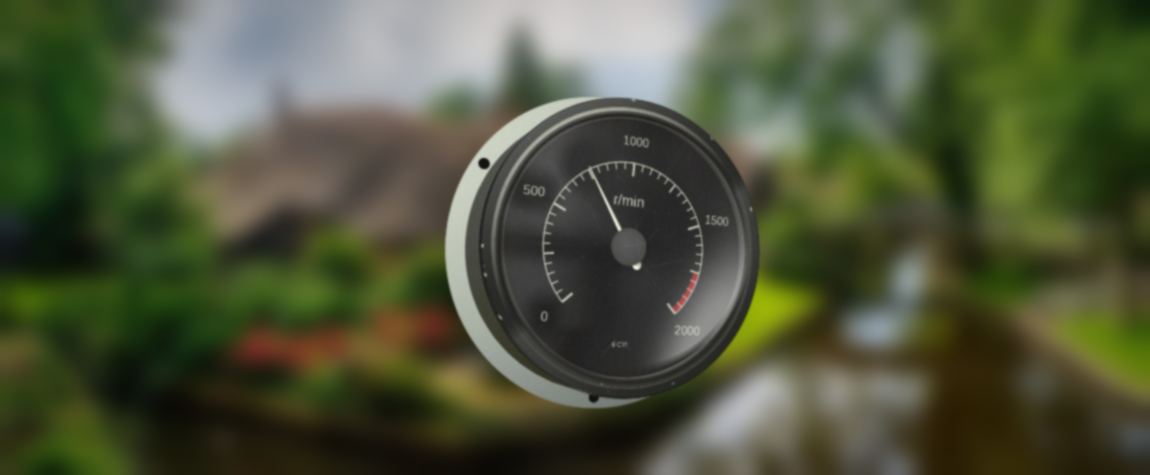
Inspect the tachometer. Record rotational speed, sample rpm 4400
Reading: rpm 750
